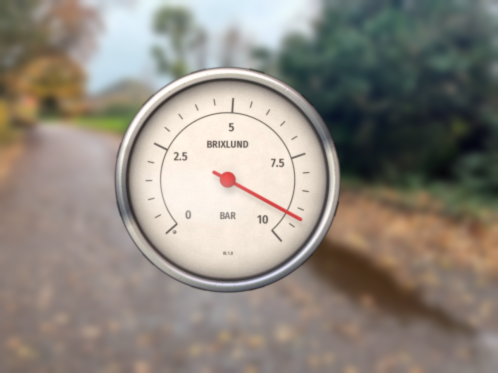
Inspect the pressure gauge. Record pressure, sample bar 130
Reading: bar 9.25
